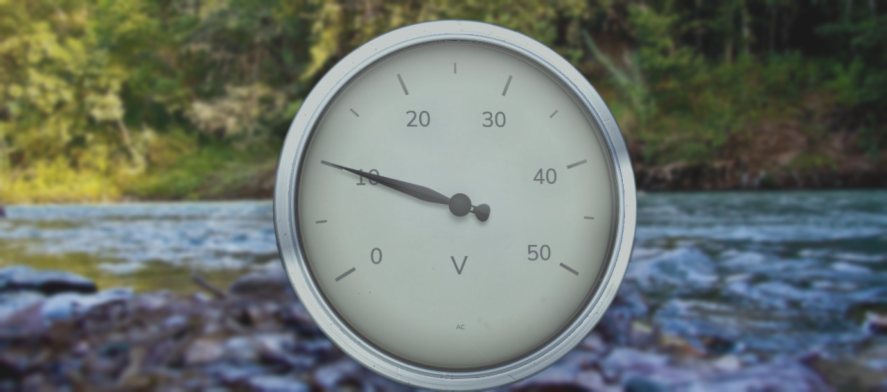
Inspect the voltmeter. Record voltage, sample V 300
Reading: V 10
